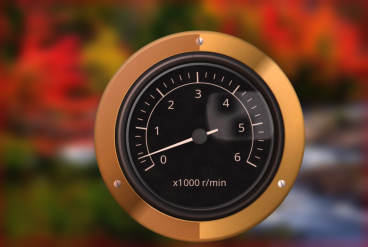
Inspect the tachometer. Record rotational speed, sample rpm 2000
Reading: rpm 300
